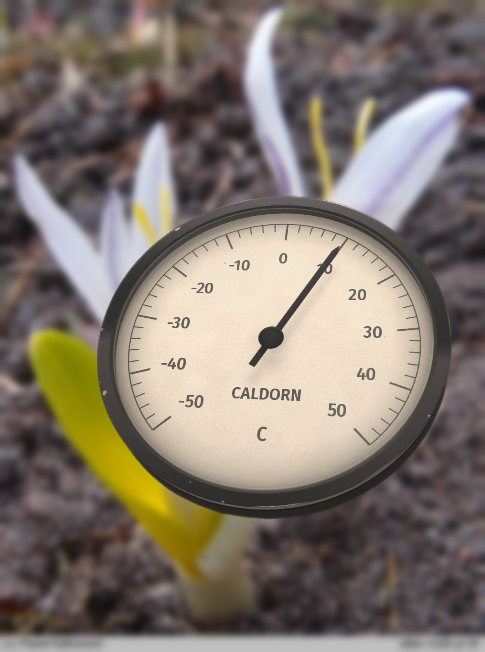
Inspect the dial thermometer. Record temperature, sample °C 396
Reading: °C 10
